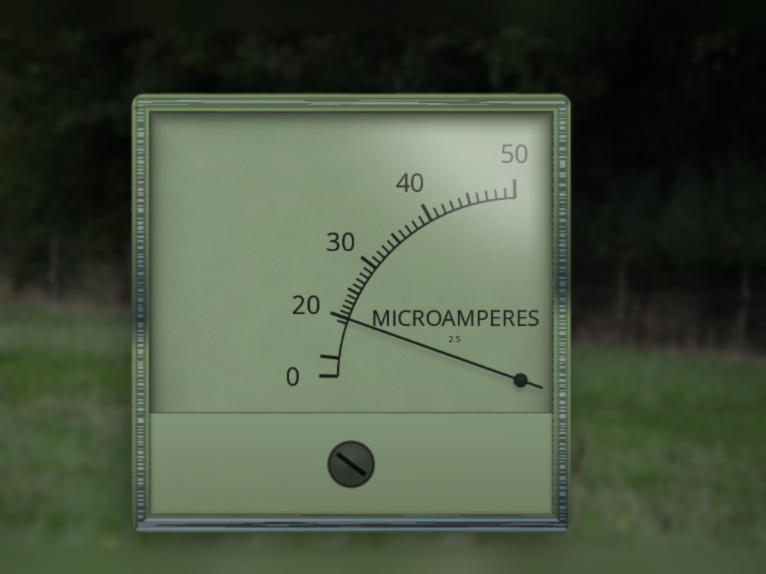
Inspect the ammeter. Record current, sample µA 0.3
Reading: µA 20
